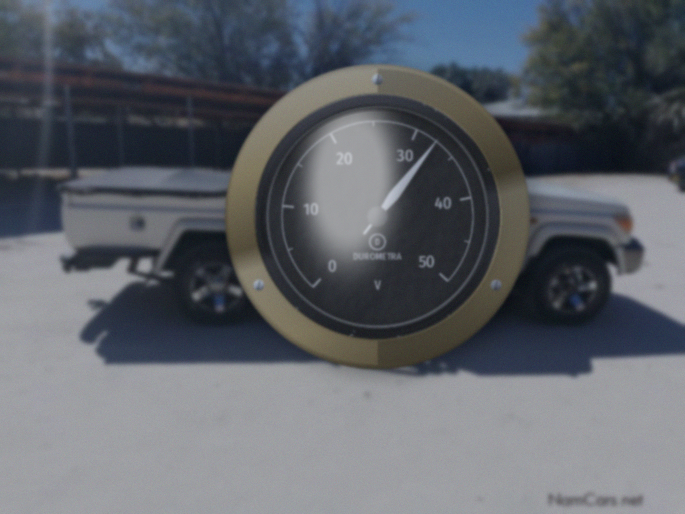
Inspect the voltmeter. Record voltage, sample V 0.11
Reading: V 32.5
